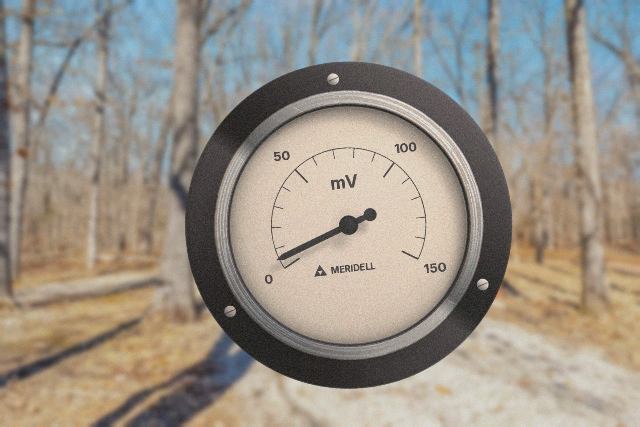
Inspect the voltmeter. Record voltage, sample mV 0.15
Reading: mV 5
